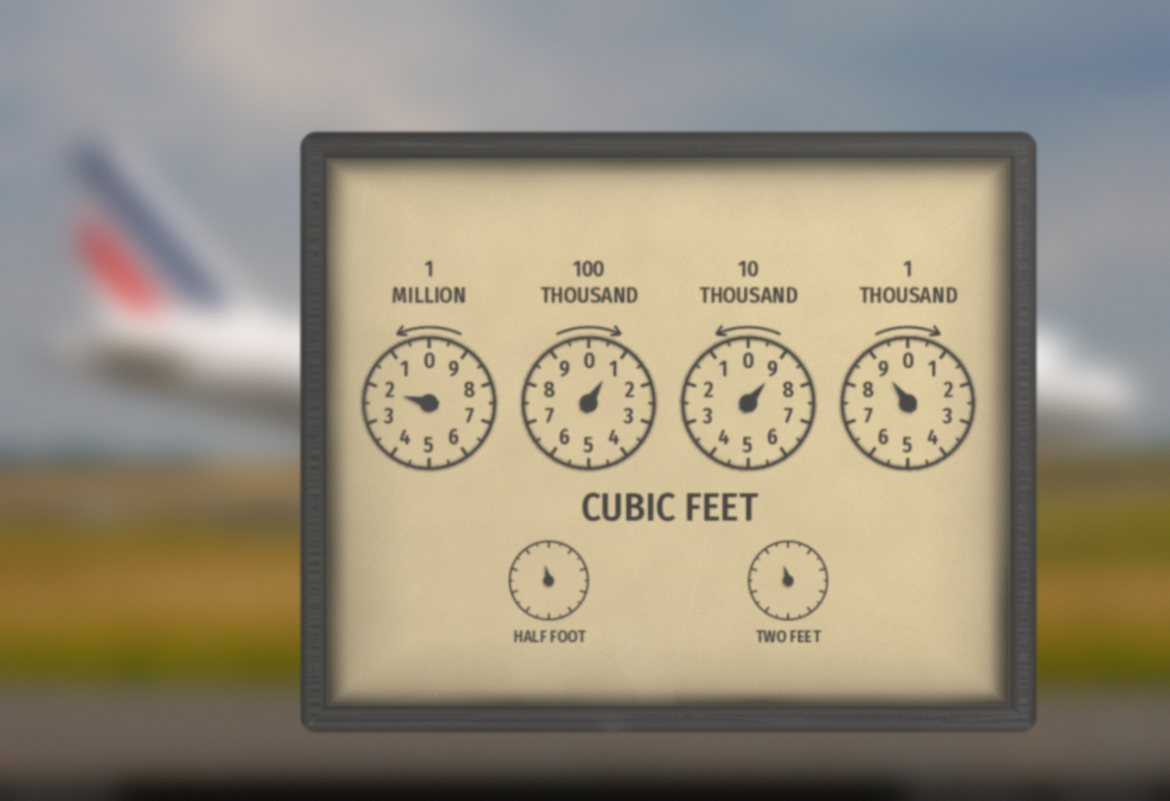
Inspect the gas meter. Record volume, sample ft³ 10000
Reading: ft³ 208900
